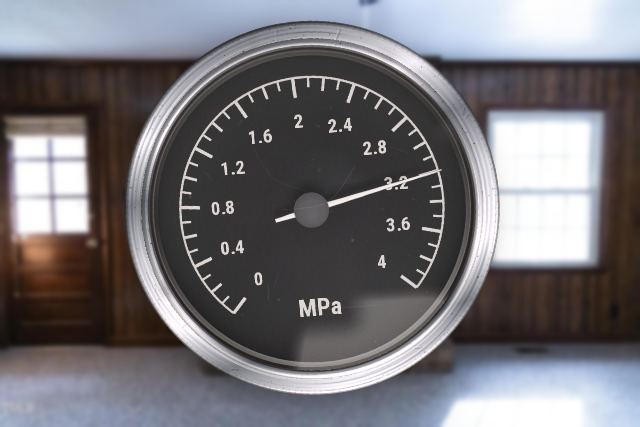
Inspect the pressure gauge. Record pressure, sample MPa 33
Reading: MPa 3.2
